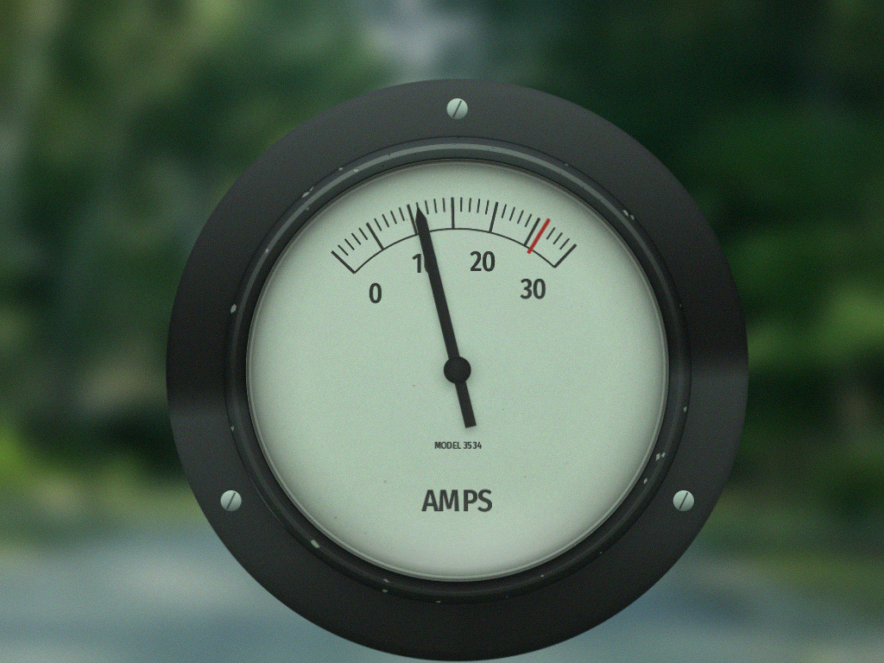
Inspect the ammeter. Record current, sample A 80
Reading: A 11
